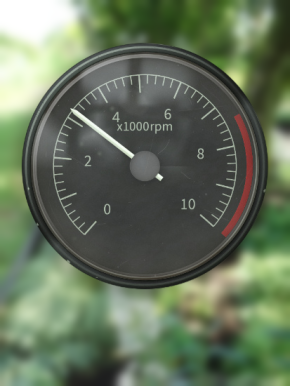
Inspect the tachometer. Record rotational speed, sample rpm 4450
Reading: rpm 3200
